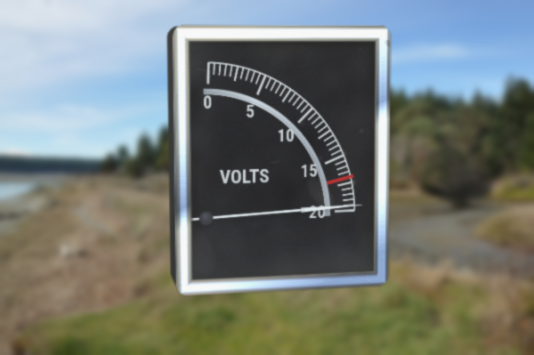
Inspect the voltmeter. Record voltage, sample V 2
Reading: V 19.5
